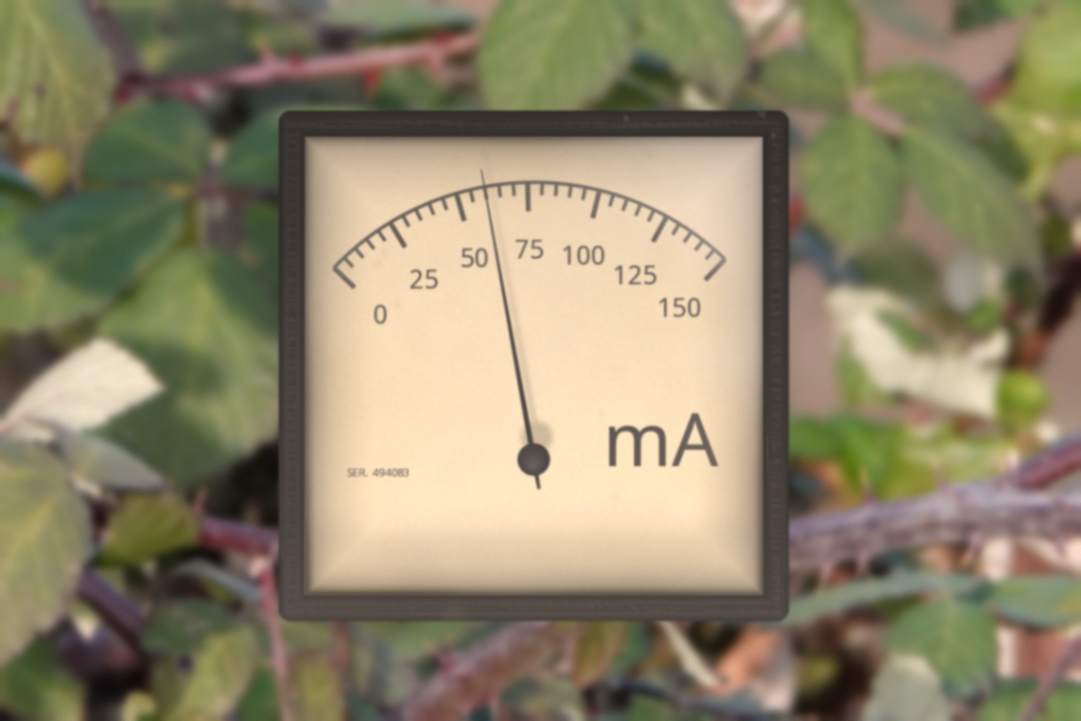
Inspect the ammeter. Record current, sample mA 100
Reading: mA 60
